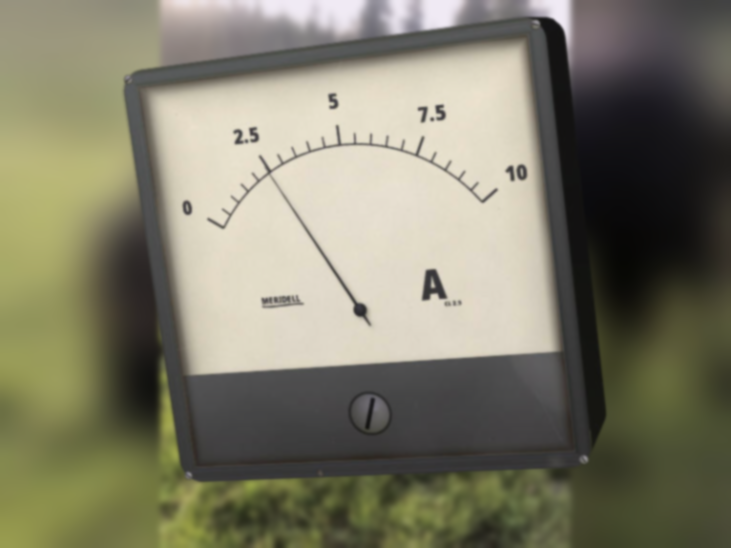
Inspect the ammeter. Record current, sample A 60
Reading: A 2.5
